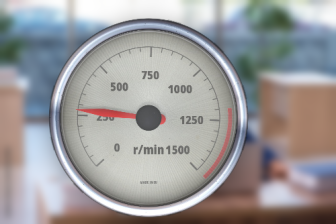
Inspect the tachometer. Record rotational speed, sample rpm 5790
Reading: rpm 275
